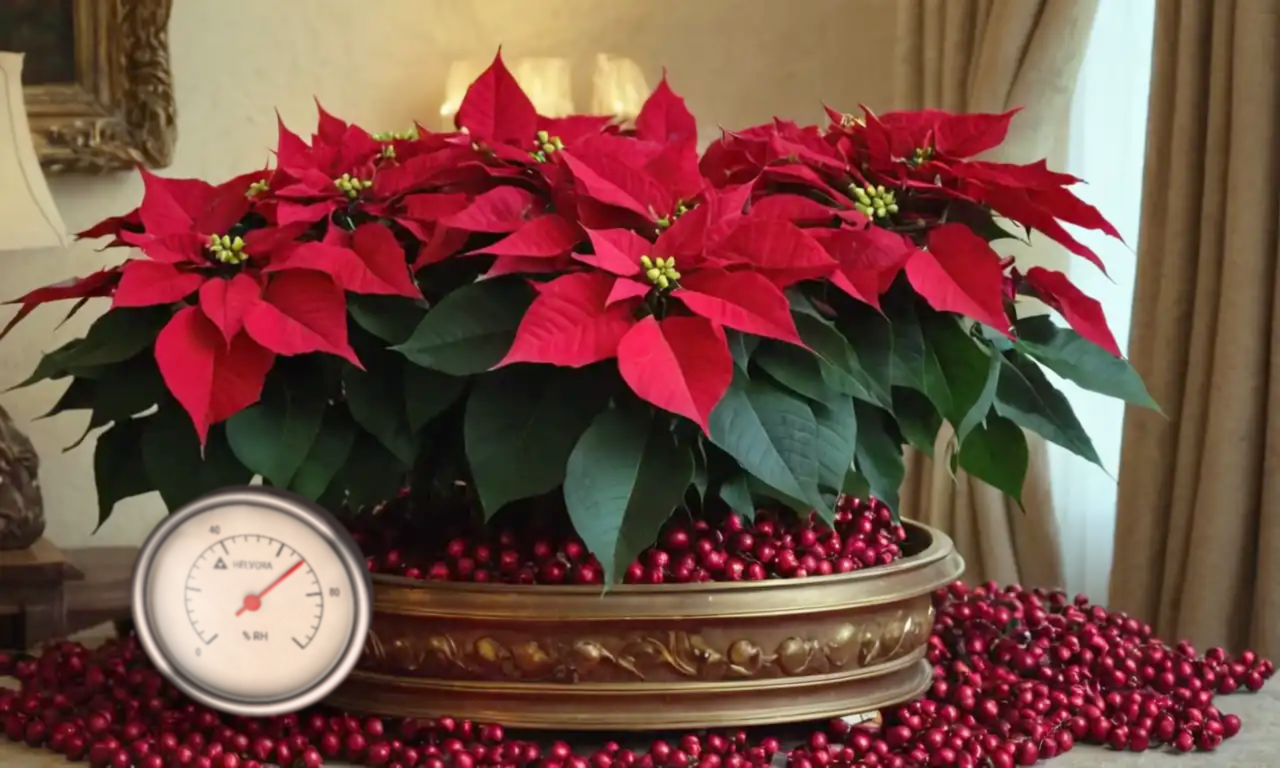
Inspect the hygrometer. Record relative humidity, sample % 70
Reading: % 68
